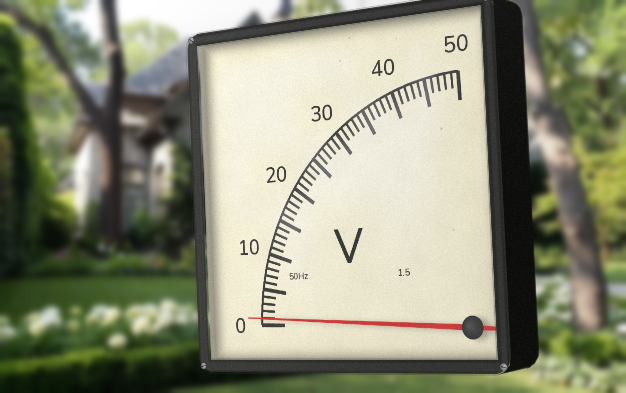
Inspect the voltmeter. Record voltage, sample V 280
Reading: V 1
